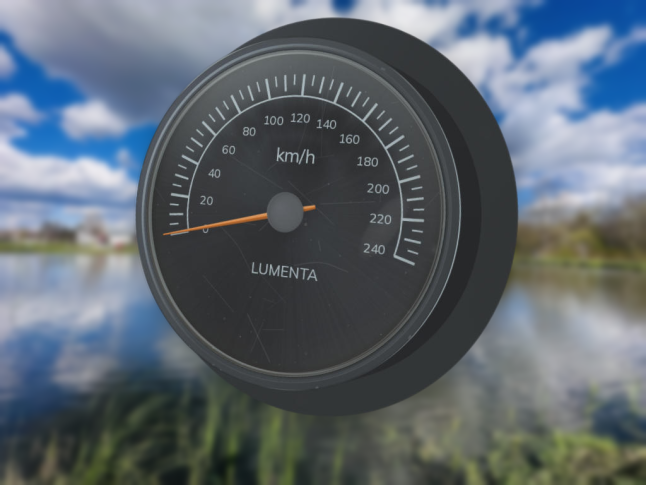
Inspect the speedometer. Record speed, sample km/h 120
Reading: km/h 0
